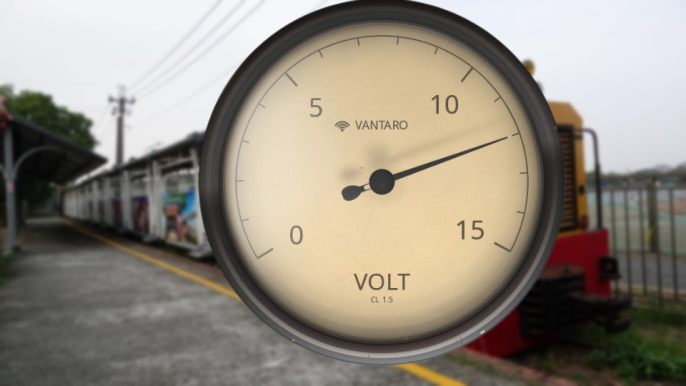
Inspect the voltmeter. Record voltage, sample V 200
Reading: V 12
